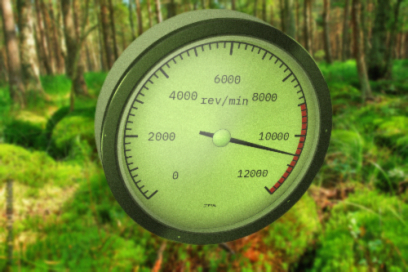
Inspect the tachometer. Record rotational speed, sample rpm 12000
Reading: rpm 10600
